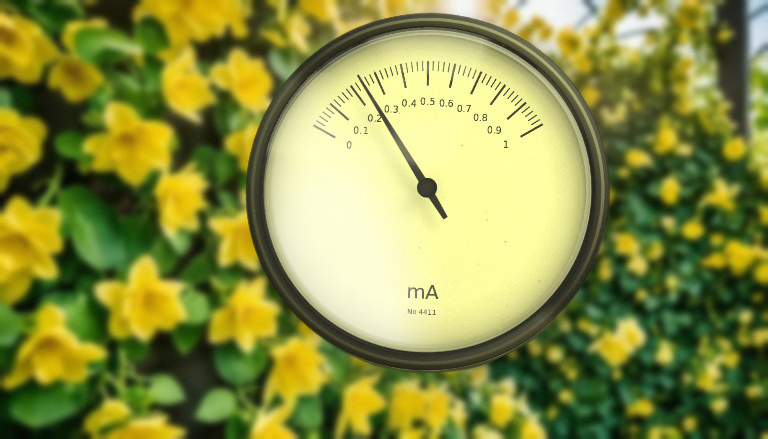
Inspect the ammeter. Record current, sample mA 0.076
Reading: mA 0.24
